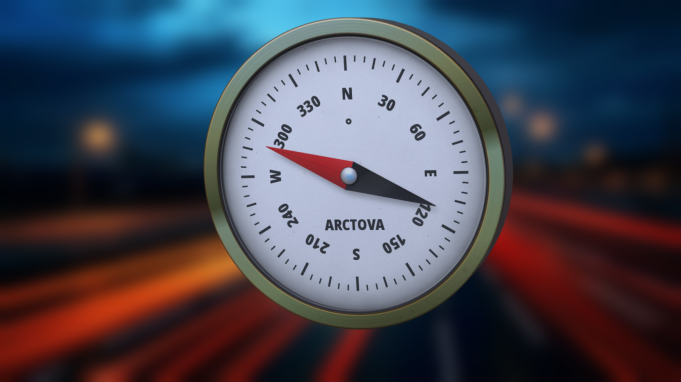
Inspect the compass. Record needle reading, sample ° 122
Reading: ° 290
